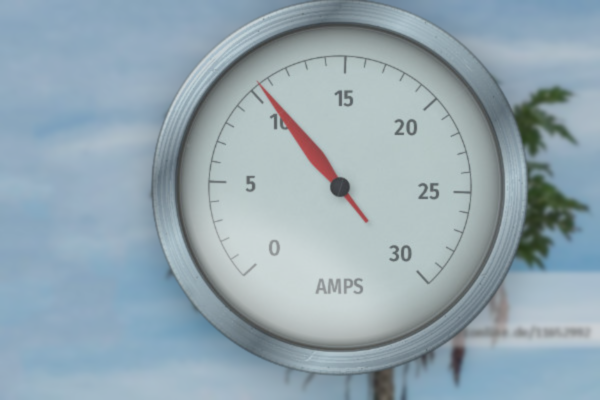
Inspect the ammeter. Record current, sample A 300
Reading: A 10.5
